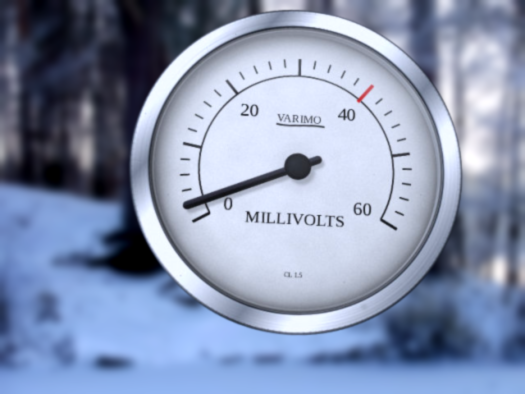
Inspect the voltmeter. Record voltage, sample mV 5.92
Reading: mV 2
